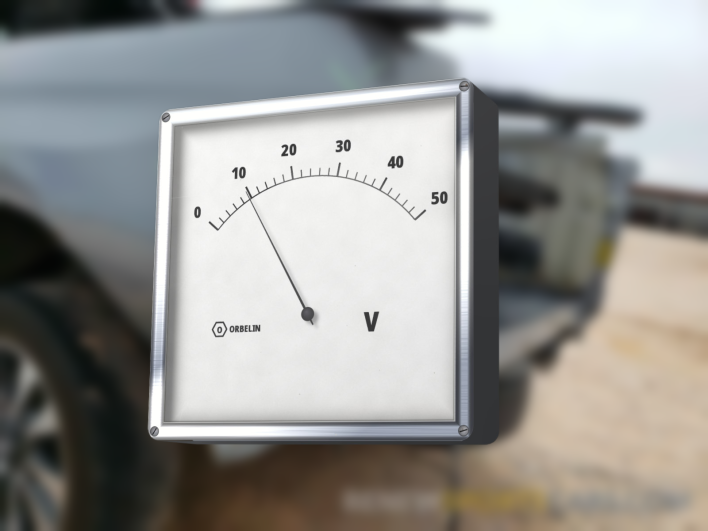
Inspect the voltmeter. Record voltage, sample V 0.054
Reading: V 10
